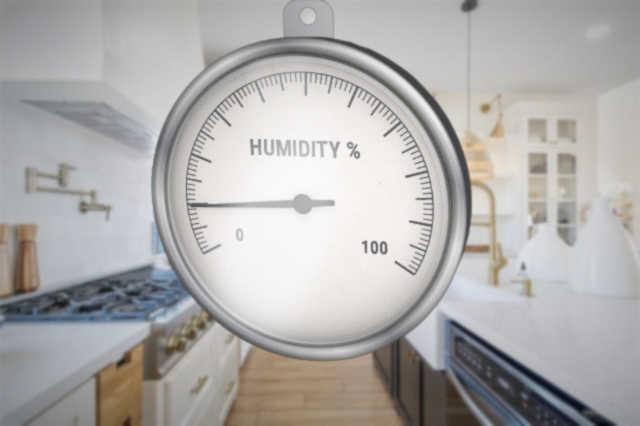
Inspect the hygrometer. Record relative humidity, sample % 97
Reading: % 10
